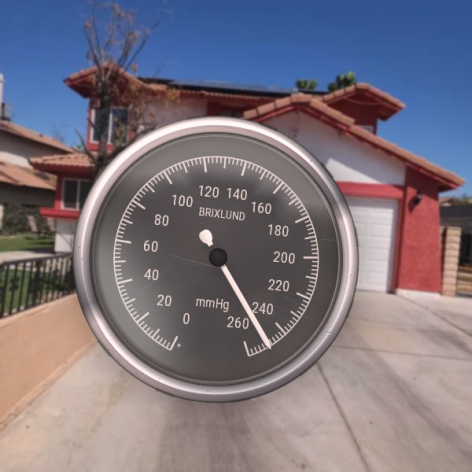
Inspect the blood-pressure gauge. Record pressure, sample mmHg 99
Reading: mmHg 250
